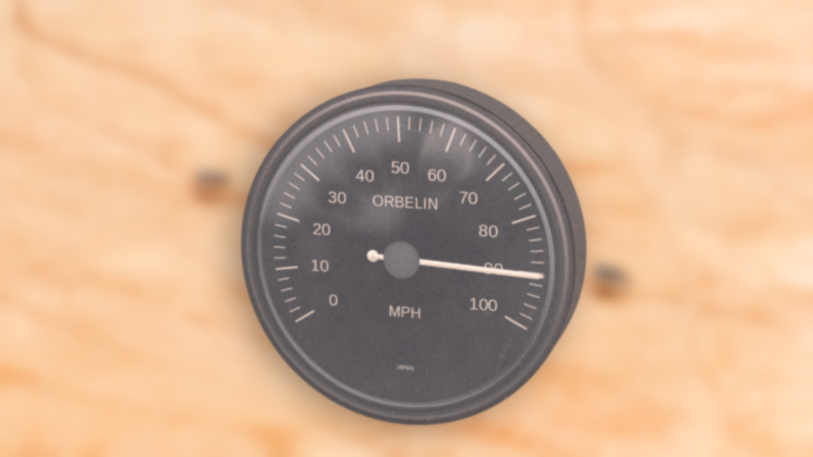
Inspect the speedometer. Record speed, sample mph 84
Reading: mph 90
